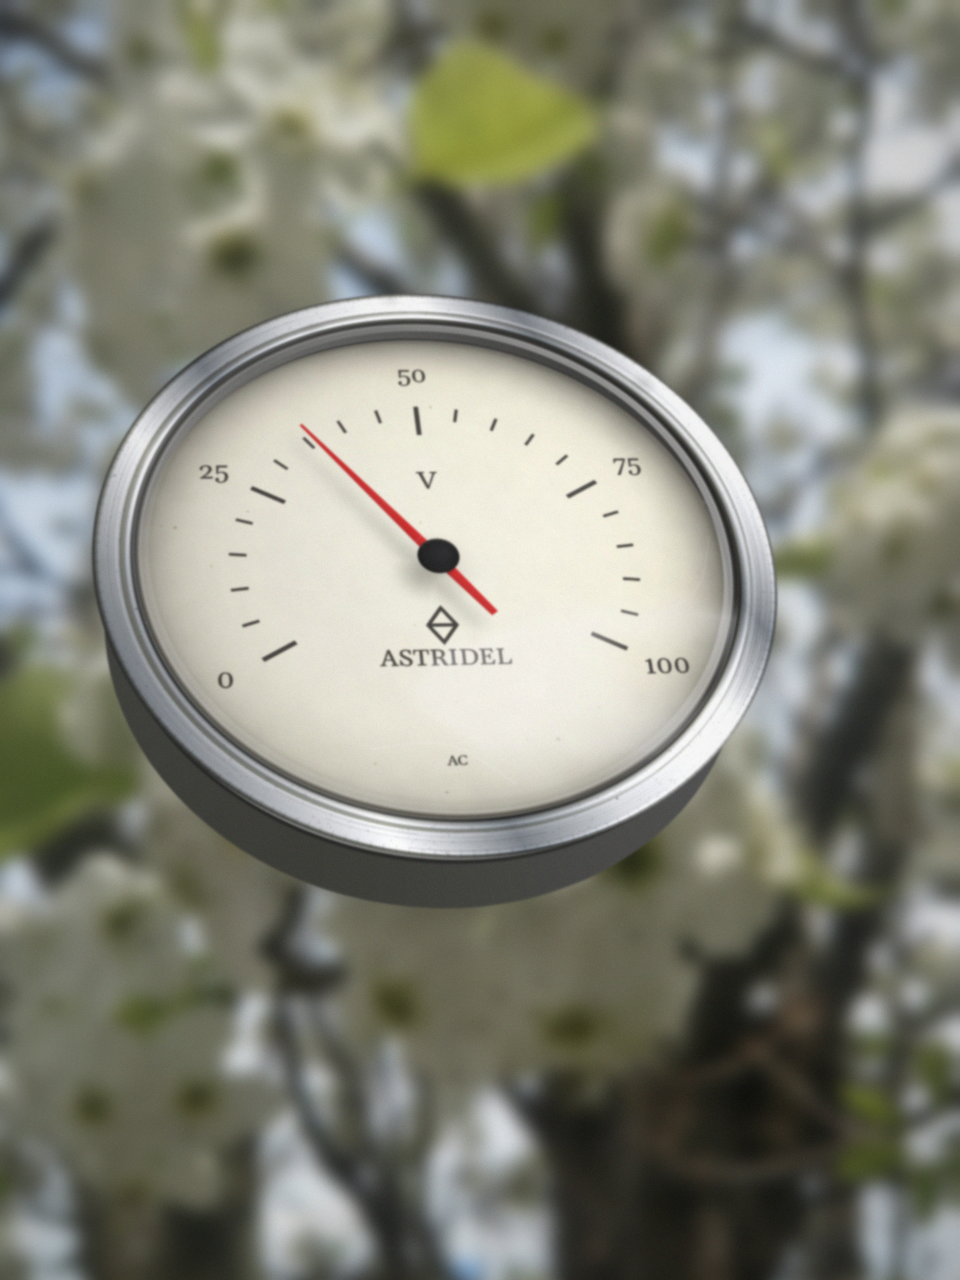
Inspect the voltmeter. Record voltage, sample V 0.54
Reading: V 35
